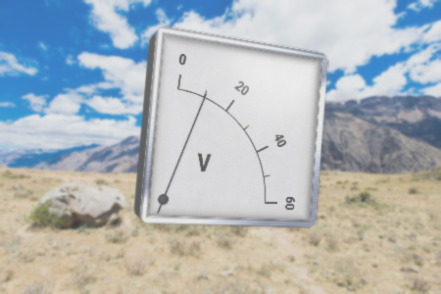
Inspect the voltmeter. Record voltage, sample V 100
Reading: V 10
